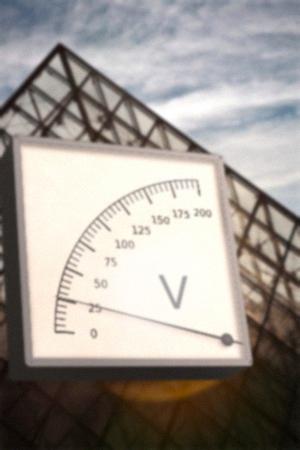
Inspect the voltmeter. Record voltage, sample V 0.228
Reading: V 25
